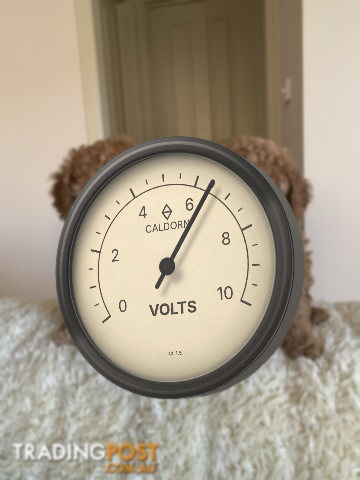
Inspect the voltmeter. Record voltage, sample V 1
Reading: V 6.5
